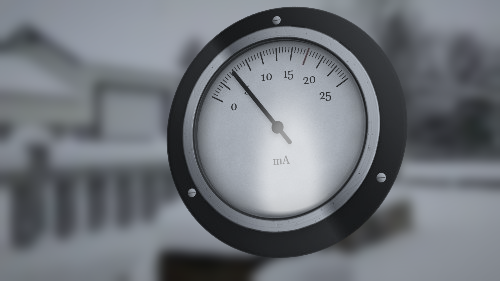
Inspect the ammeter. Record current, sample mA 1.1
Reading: mA 5
